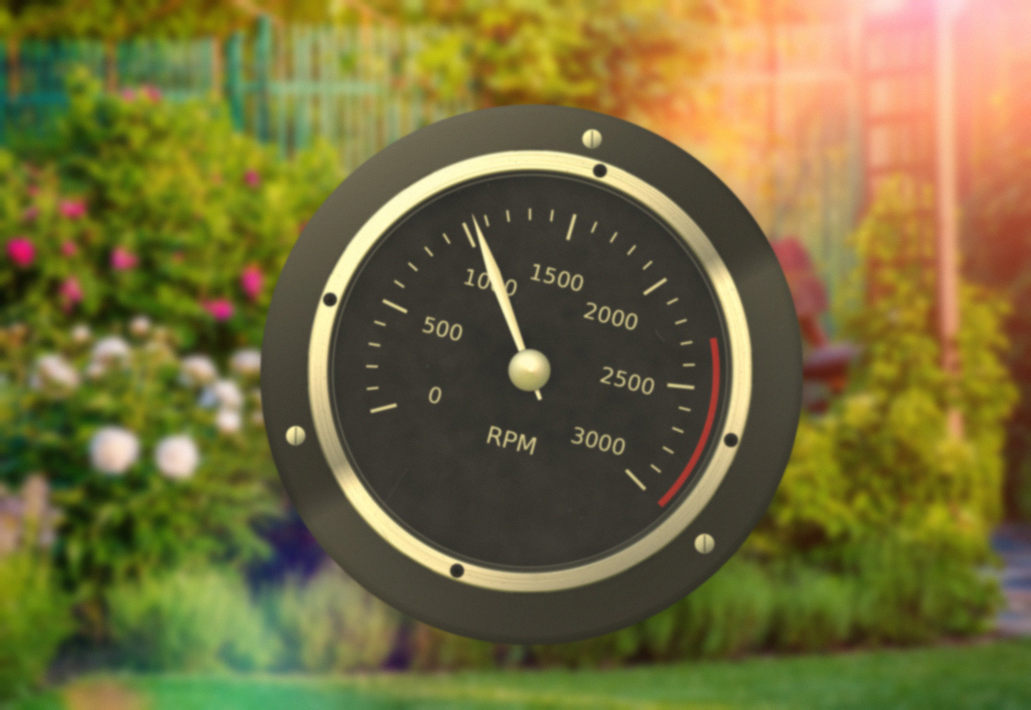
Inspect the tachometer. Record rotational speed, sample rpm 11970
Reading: rpm 1050
